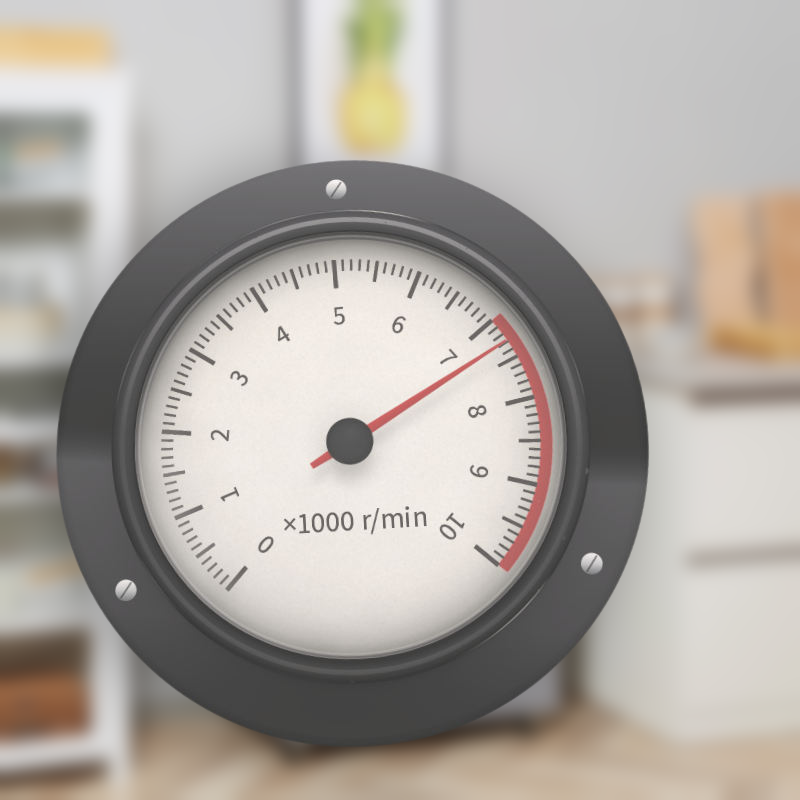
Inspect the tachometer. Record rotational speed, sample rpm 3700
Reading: rpm 7300
